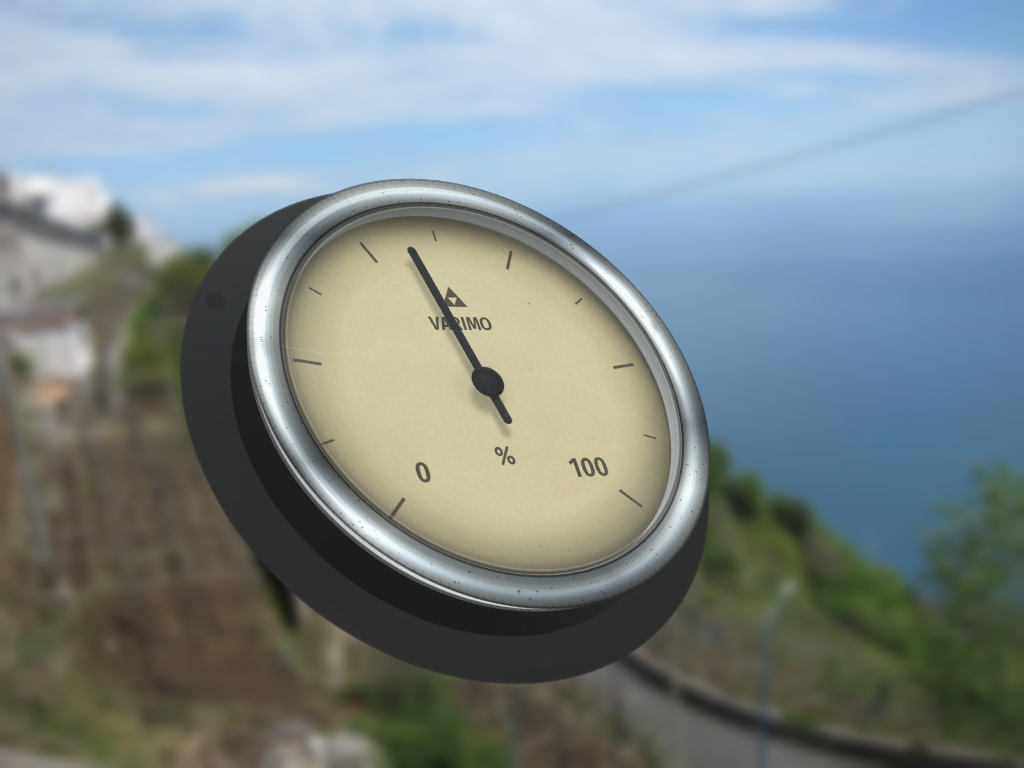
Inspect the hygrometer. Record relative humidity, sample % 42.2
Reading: % 45
